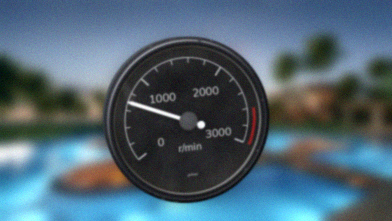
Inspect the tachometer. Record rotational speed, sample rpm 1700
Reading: rpm 700
